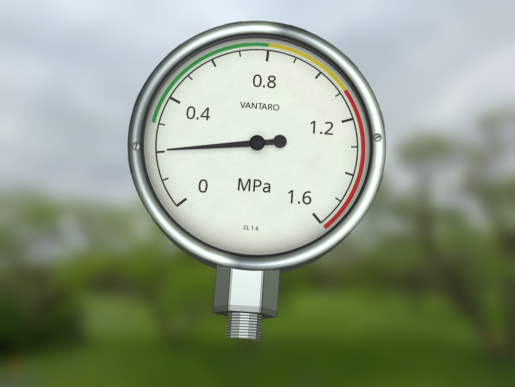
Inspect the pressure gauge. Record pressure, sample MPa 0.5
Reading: MPa 0.2
